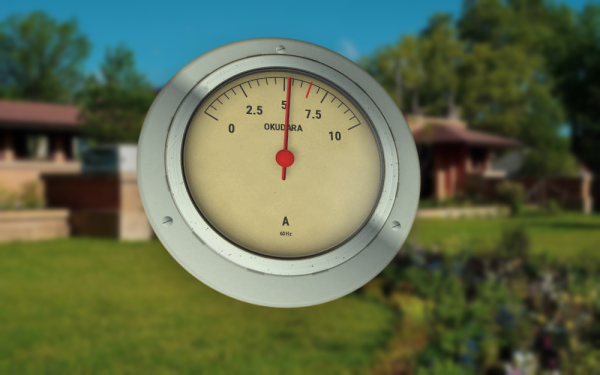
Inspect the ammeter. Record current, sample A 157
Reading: A 5.25
